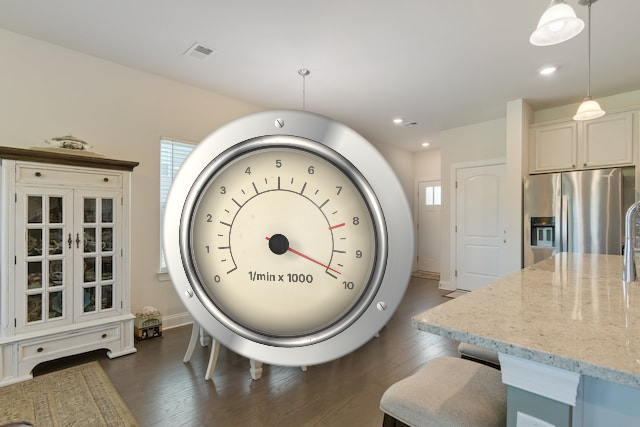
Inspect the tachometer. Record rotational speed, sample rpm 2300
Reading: rpm 9750
